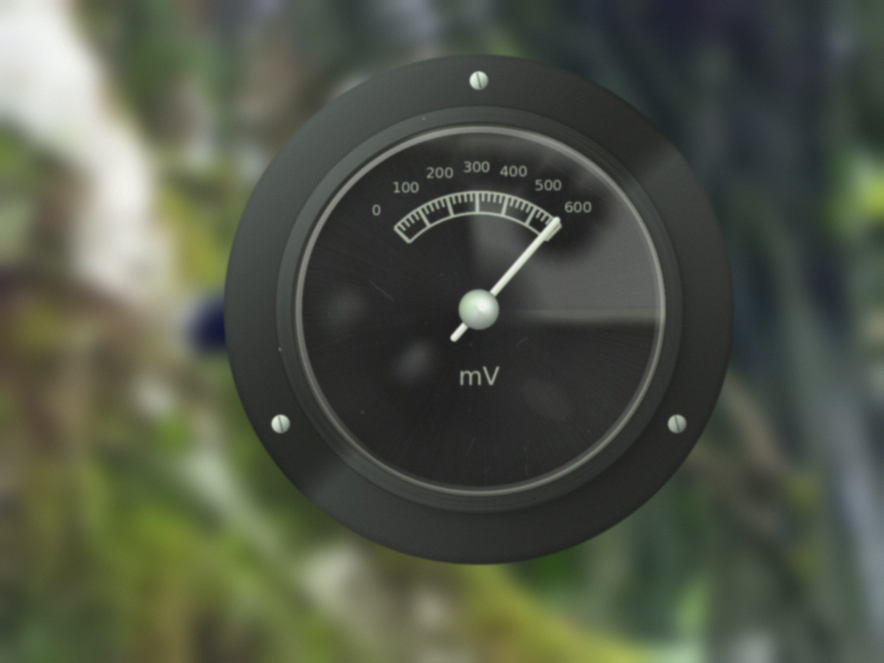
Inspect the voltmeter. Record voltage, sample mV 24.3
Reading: mV 580
